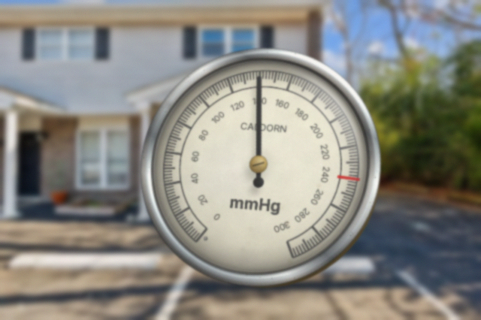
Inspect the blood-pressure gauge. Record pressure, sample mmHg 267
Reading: mmHg 140
